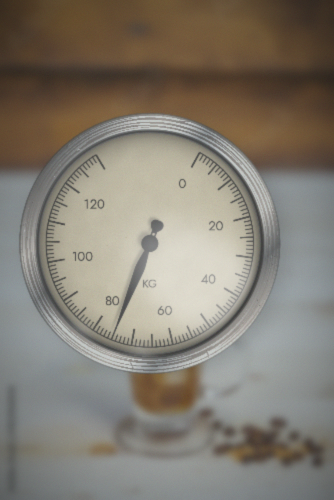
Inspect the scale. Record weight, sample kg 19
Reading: kg 75
